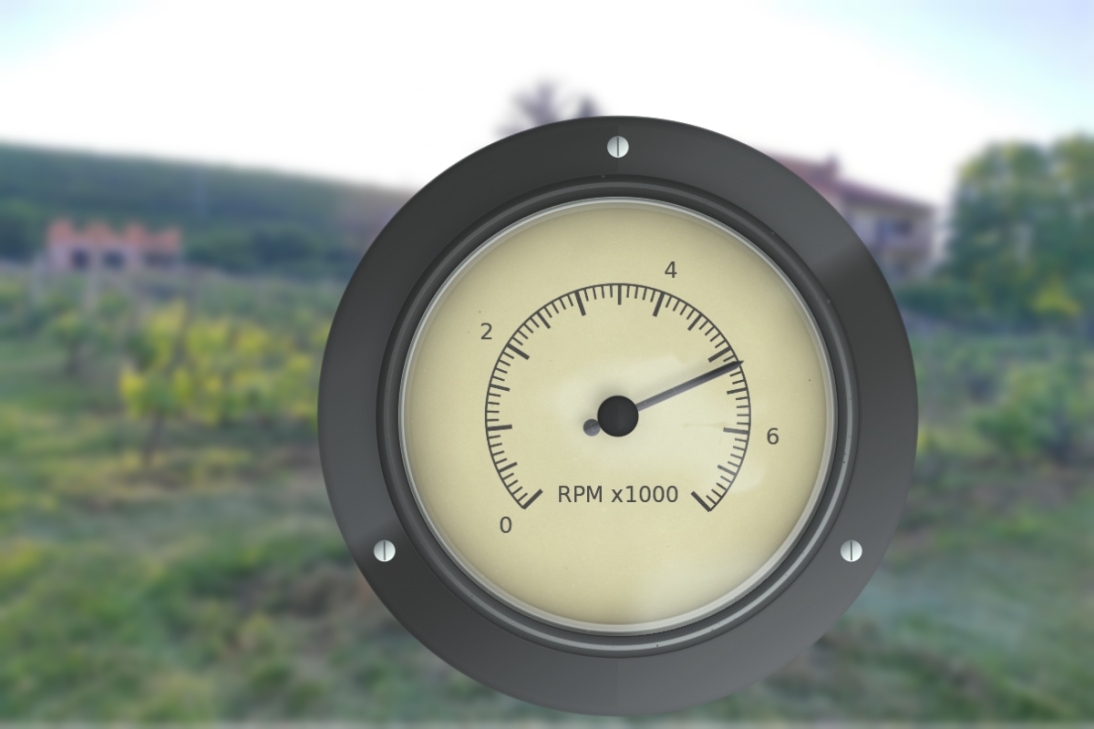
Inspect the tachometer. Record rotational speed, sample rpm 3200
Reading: rpm 5200
